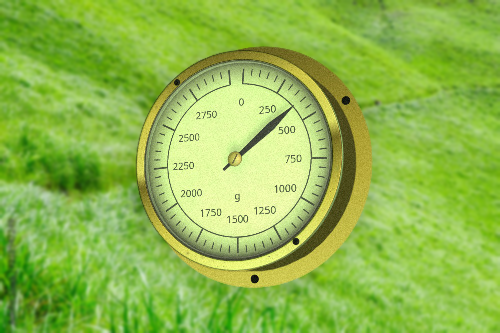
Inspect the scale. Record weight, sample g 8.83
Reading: g 400
